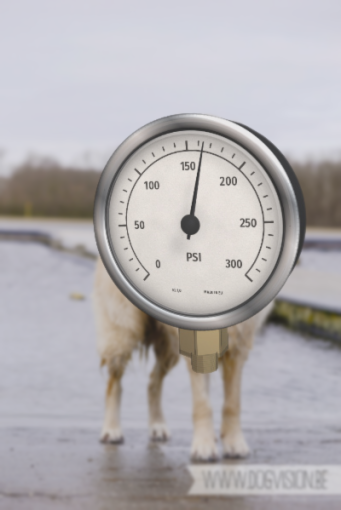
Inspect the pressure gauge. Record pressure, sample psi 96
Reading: psi 165
